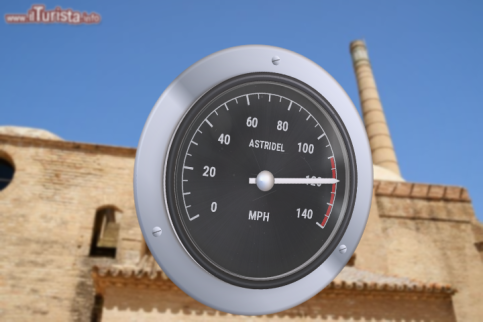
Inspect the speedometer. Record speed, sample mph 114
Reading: mph 120
